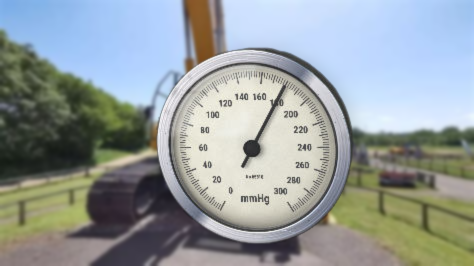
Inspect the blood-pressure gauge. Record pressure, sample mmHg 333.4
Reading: mmHg 180
